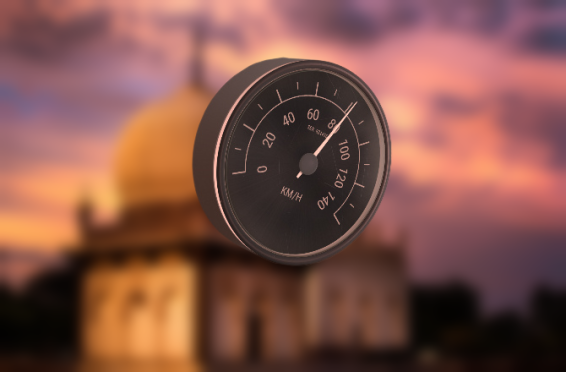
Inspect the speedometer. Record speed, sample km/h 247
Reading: km/h 80
